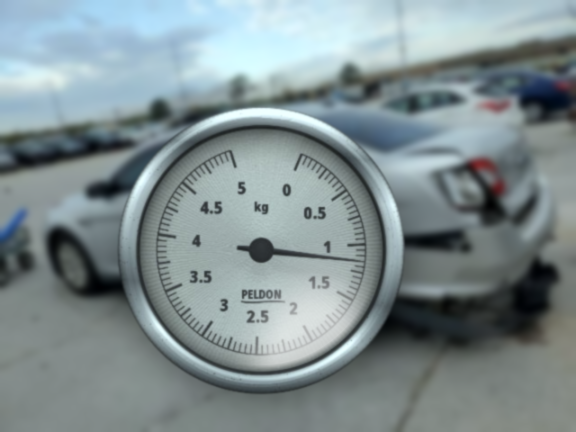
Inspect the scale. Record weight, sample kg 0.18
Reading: kg 1.15
